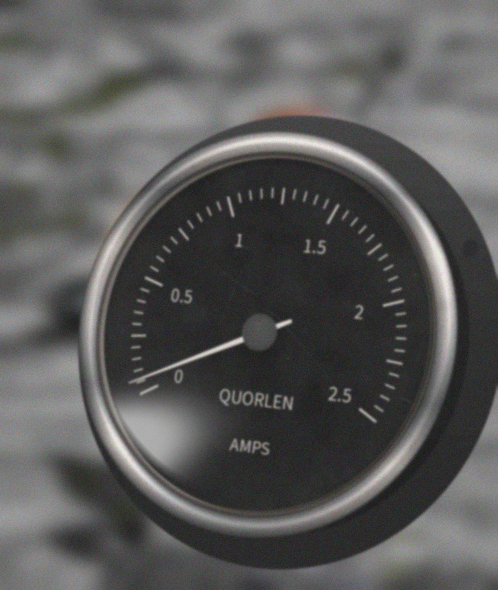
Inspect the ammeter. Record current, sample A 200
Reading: A 0.05
